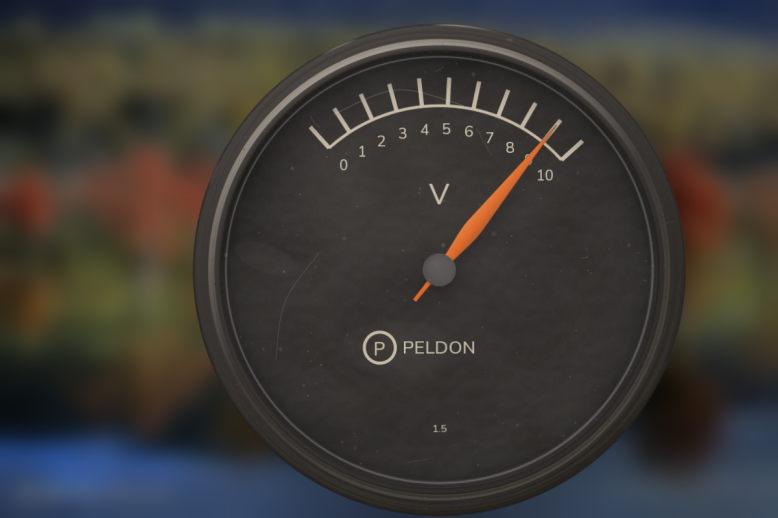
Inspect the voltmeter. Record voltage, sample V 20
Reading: V 9
